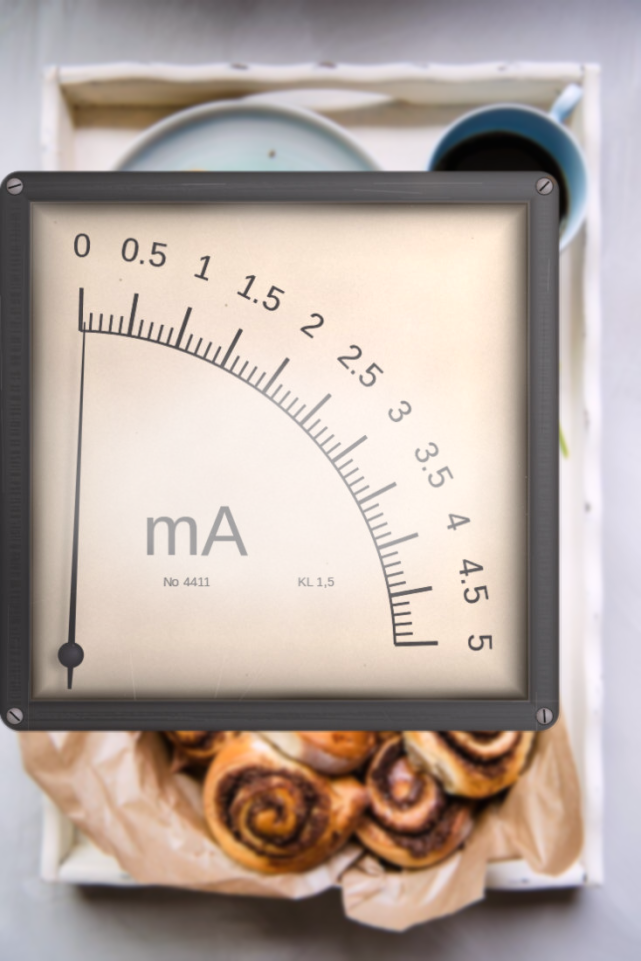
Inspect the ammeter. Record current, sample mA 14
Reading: mA 0.05
